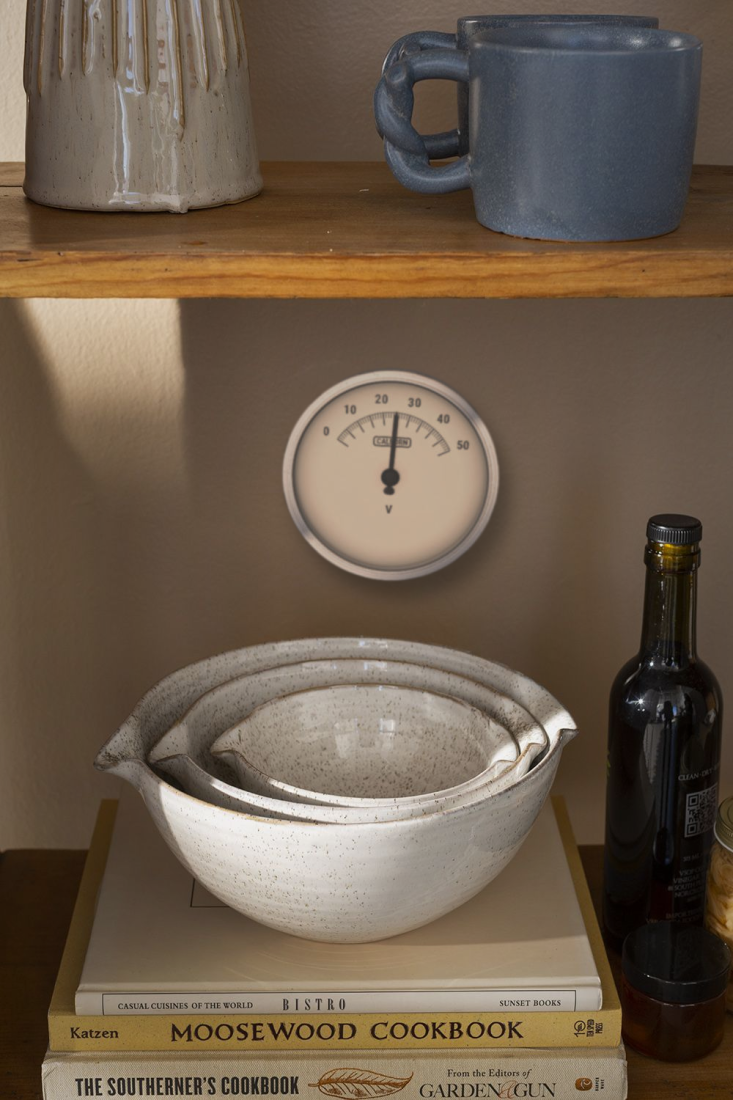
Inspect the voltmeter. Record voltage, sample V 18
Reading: V 25
